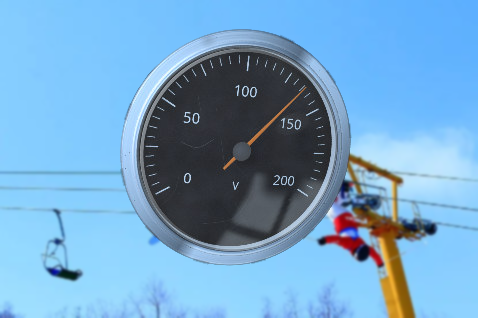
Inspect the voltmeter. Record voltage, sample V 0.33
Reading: V 135
